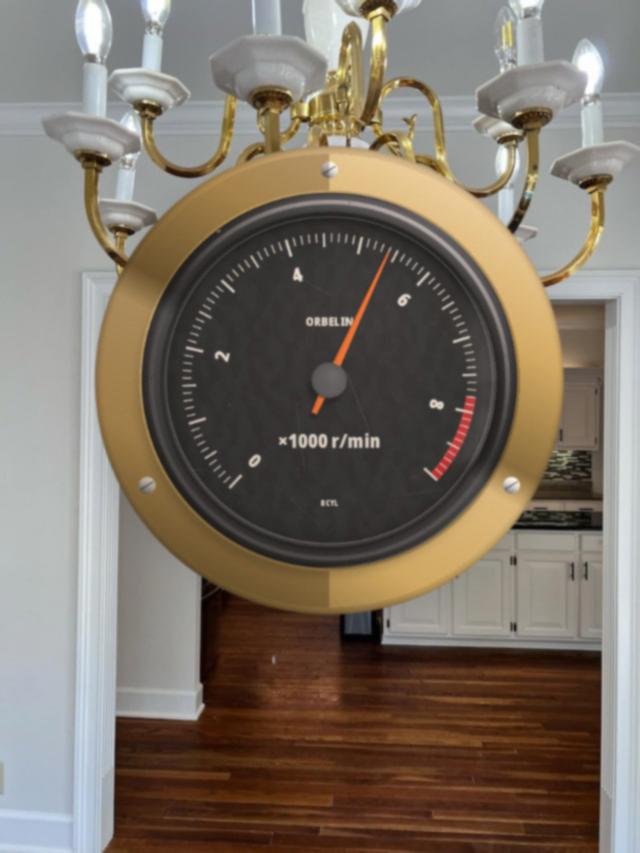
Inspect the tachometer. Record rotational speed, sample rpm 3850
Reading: rpm 5400
